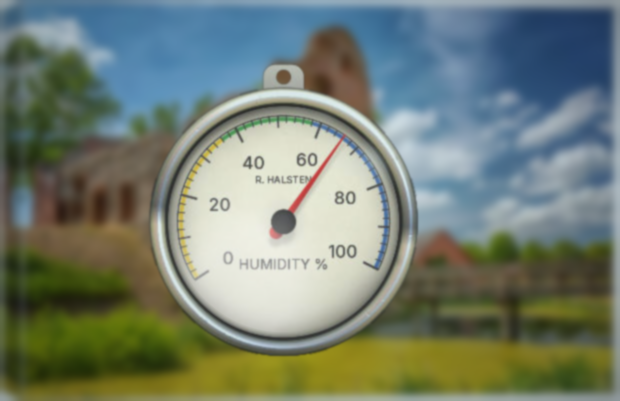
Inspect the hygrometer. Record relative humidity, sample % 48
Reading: % 66
